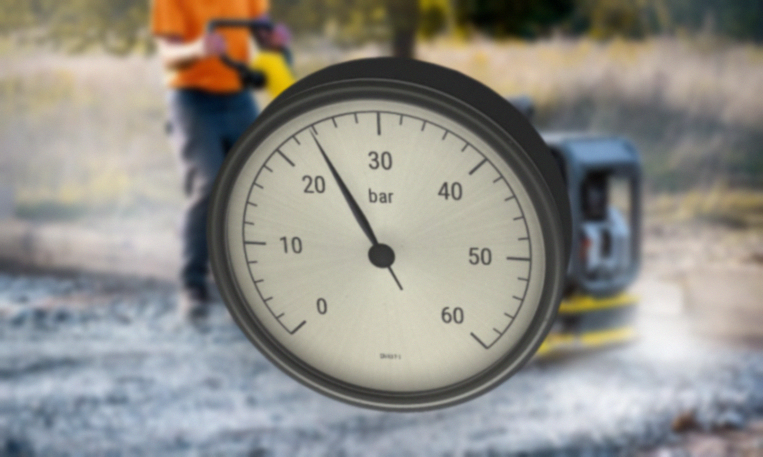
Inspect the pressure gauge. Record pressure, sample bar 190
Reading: bar 24
